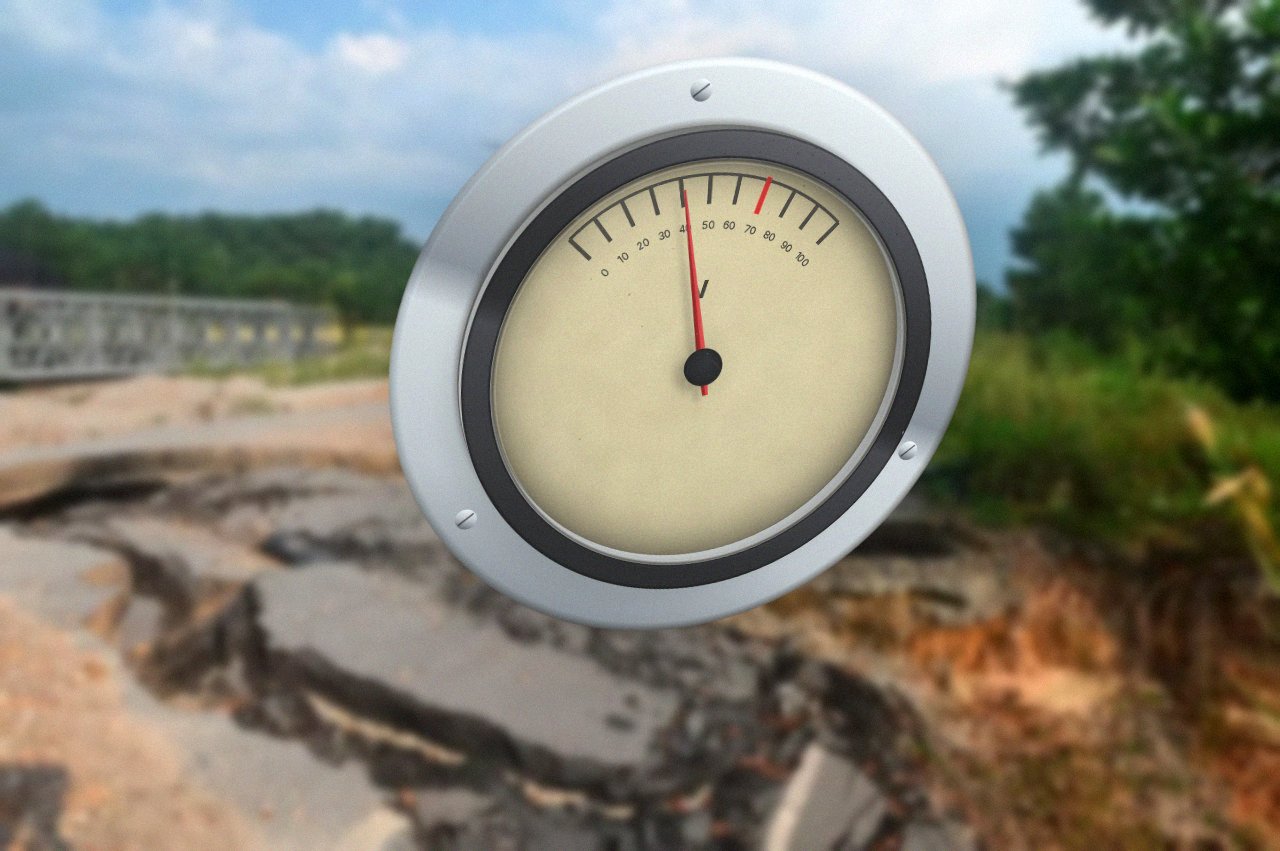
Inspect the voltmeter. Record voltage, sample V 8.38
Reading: V 40
